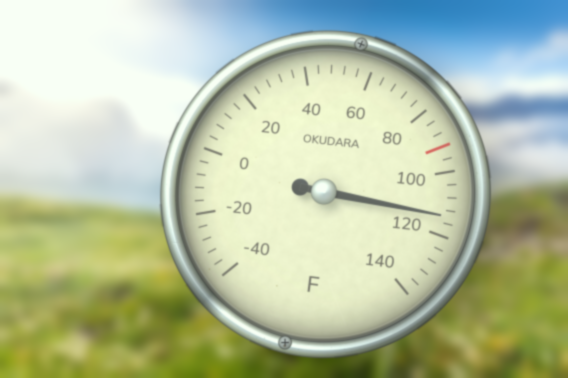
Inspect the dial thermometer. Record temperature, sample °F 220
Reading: °F 114
